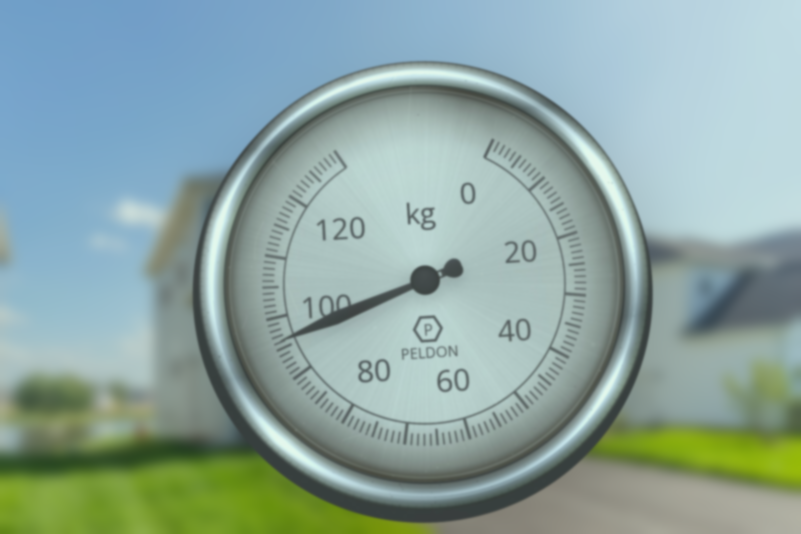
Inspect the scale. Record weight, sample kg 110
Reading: kg 96
